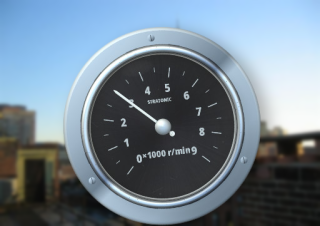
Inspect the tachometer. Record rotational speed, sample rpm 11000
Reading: rpm 3000
